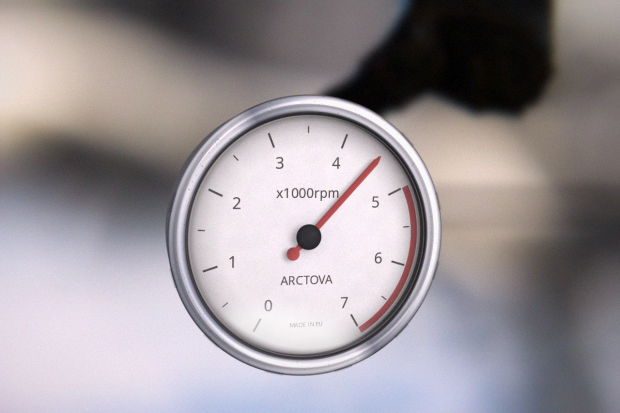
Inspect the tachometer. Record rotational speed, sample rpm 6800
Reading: rpm 4500
